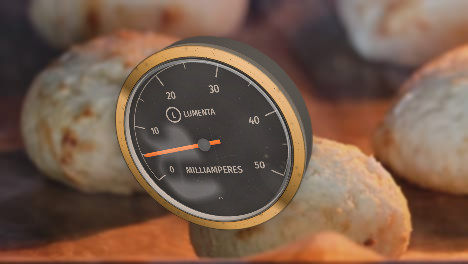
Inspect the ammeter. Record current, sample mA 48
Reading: mA 5
